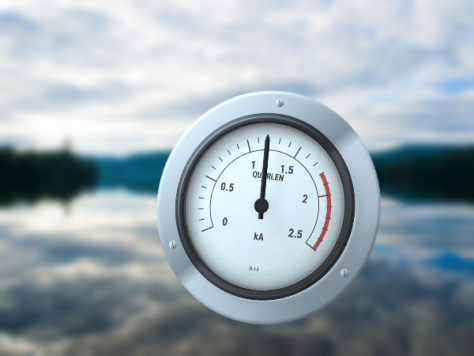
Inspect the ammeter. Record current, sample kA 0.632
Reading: kA 1.2
